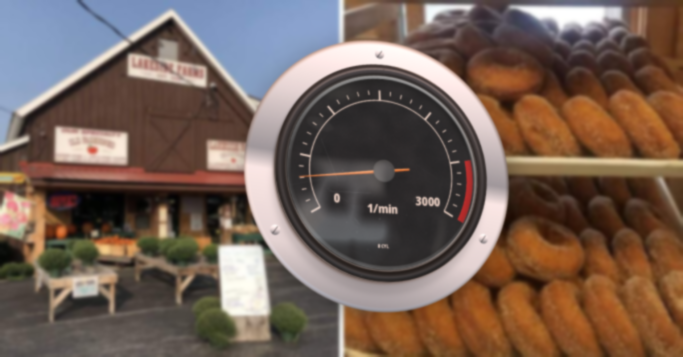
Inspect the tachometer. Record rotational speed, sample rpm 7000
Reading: rpm 300
